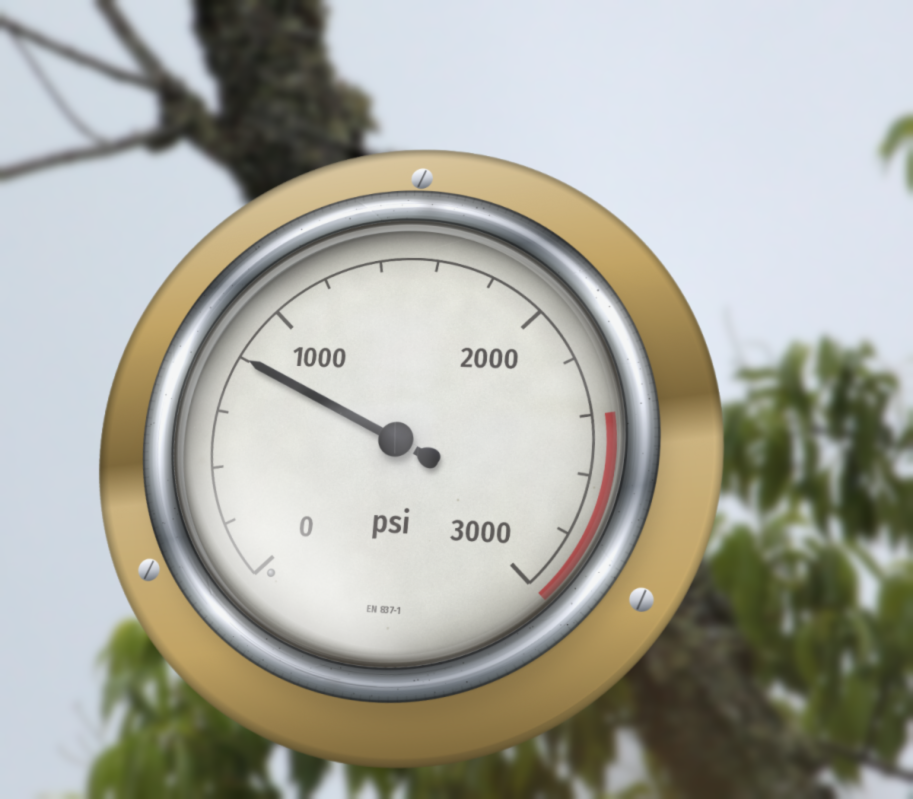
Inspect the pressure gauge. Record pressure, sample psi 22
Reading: psi 800
